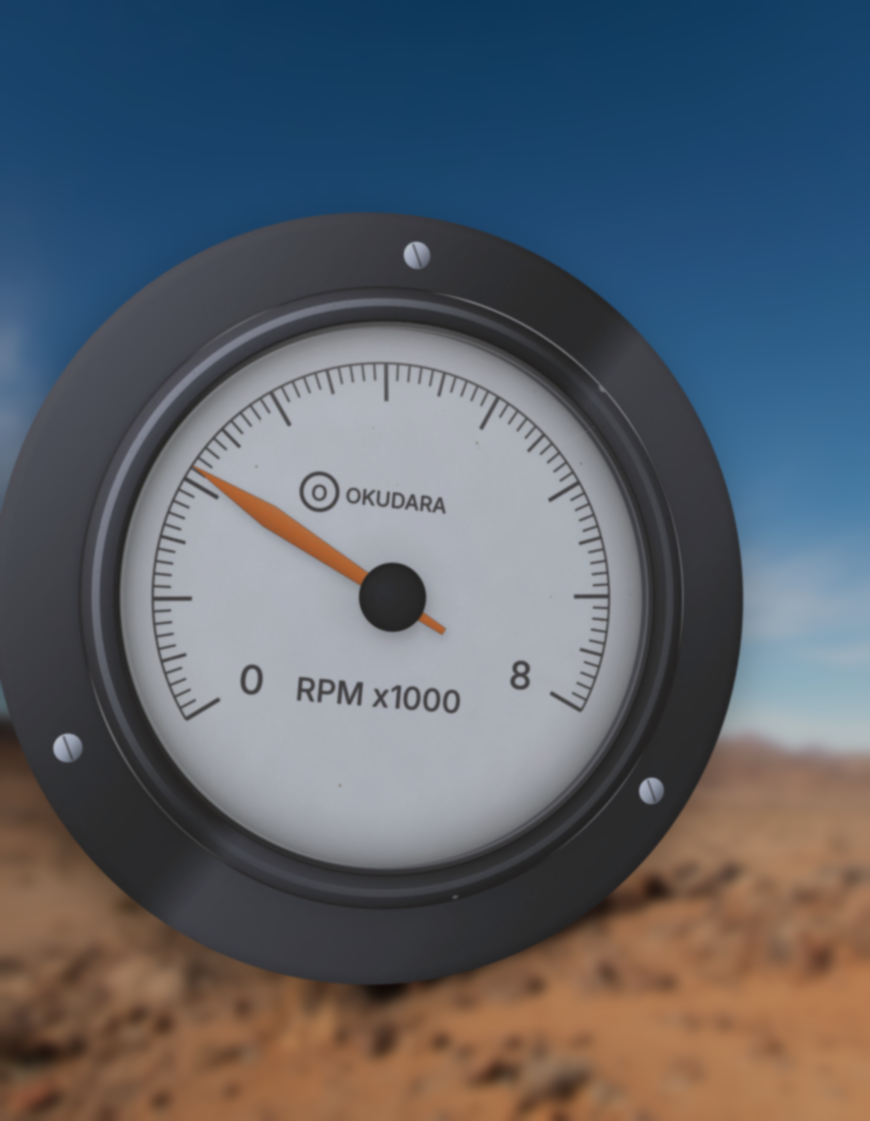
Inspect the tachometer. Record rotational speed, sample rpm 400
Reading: rpm 2100
